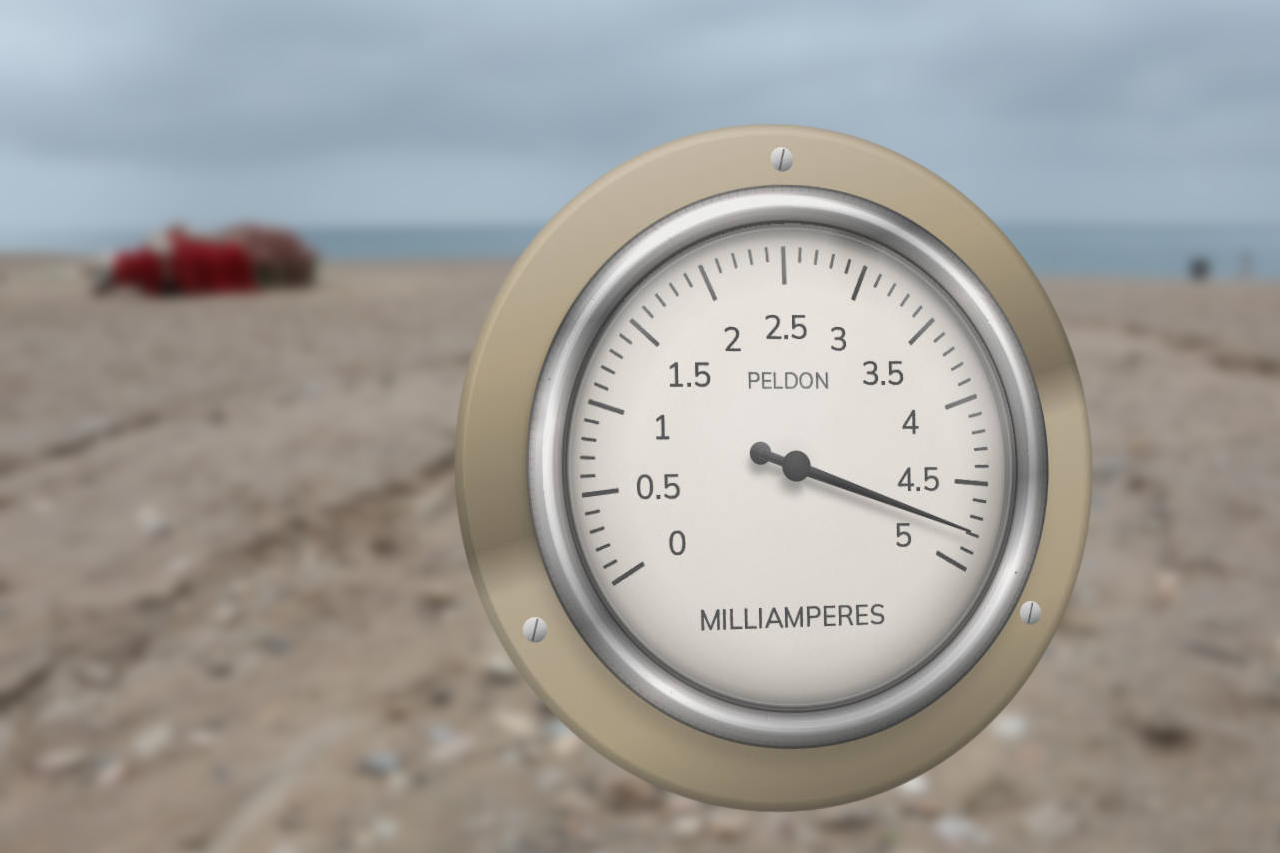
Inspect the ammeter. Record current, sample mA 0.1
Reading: mA 4.8
